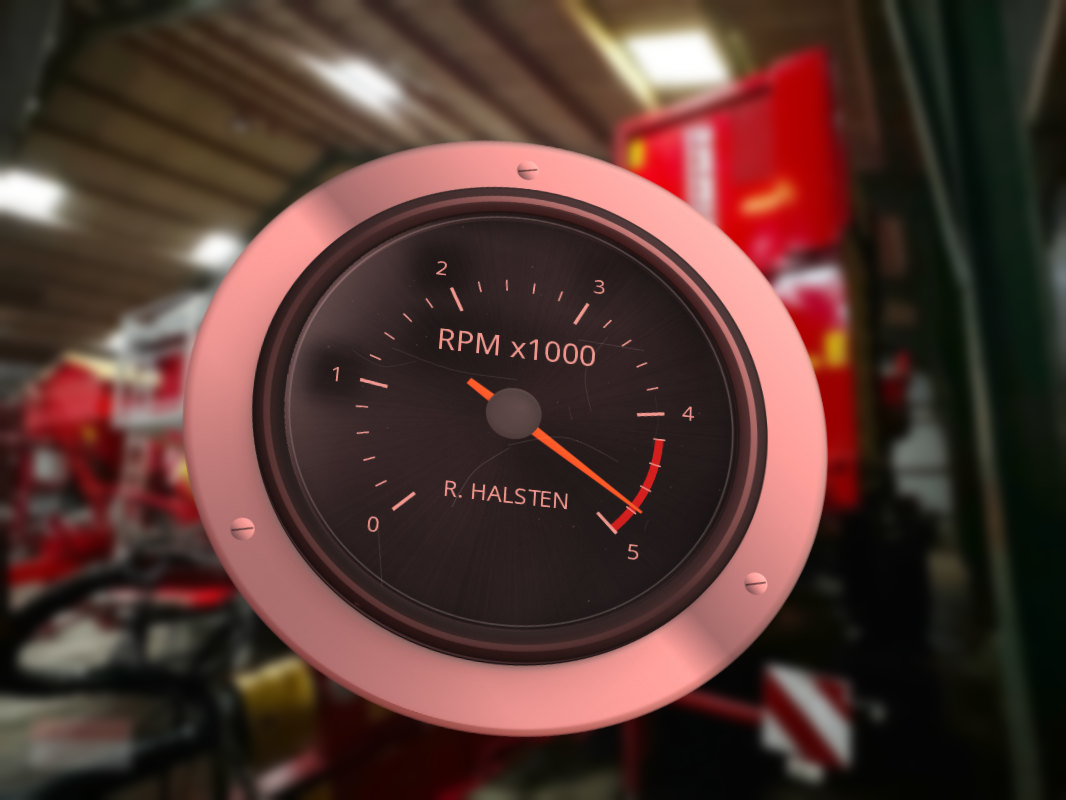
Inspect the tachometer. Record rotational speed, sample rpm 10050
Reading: rpm 4800
